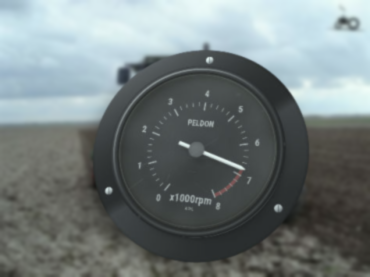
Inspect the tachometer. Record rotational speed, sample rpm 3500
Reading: rpm 6800
